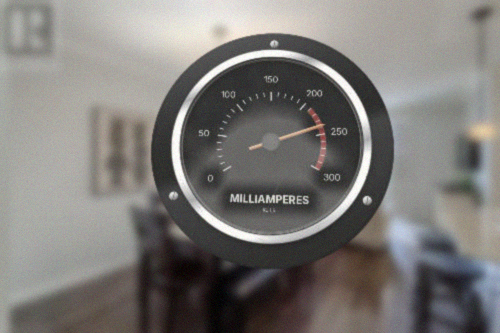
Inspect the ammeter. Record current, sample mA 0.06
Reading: mA 240
